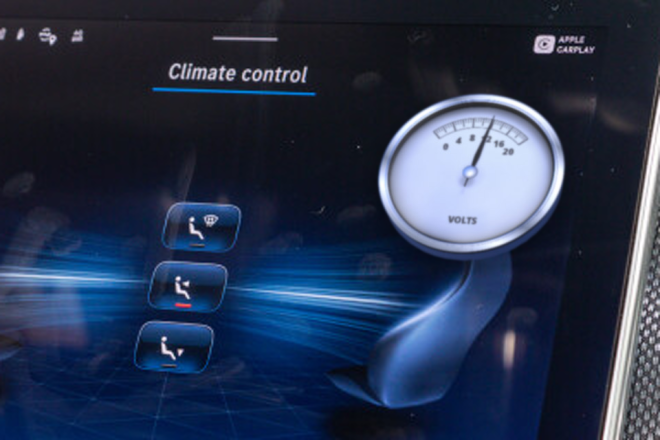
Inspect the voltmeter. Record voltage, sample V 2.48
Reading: V 12
